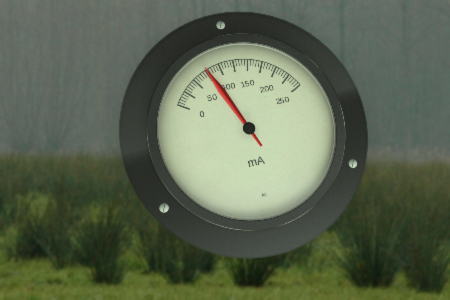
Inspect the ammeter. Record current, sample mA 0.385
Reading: mA 75
